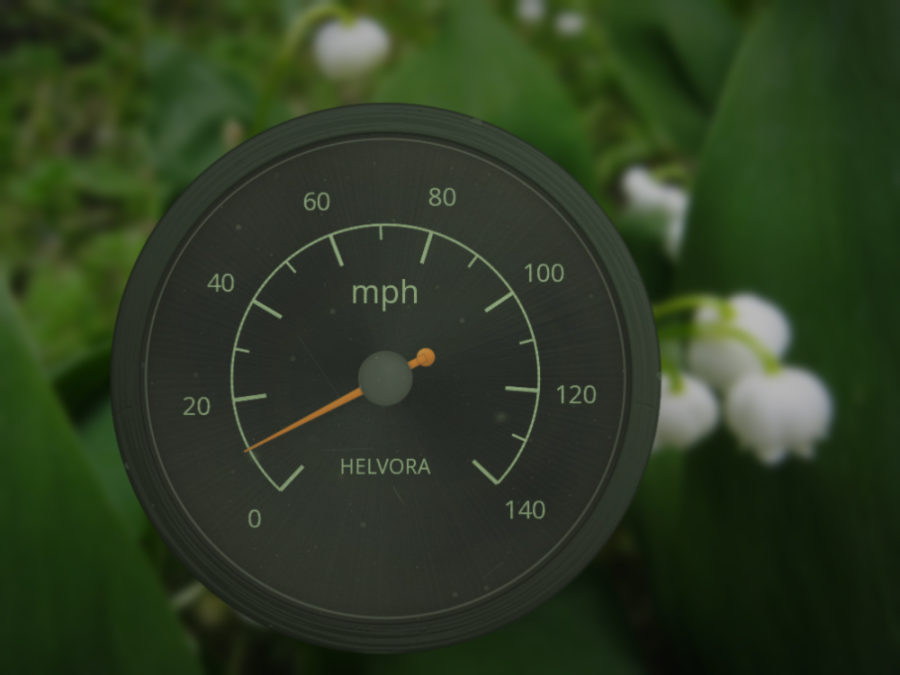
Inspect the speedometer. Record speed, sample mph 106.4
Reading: mph 10
